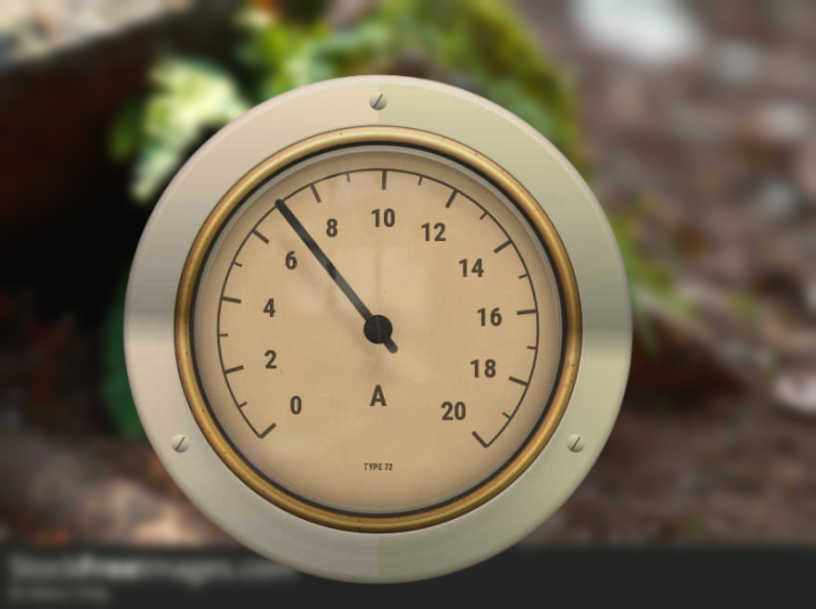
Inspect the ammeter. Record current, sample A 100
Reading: A 7
